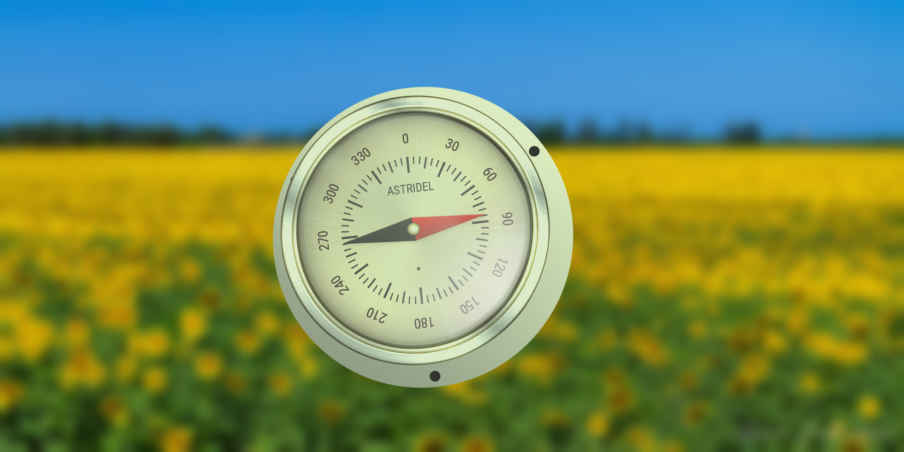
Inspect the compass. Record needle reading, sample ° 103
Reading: ° 85
